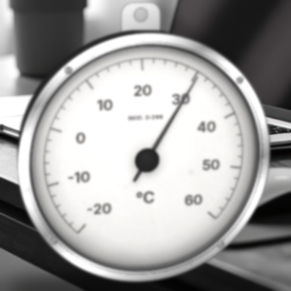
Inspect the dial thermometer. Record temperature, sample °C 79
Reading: °C 30
